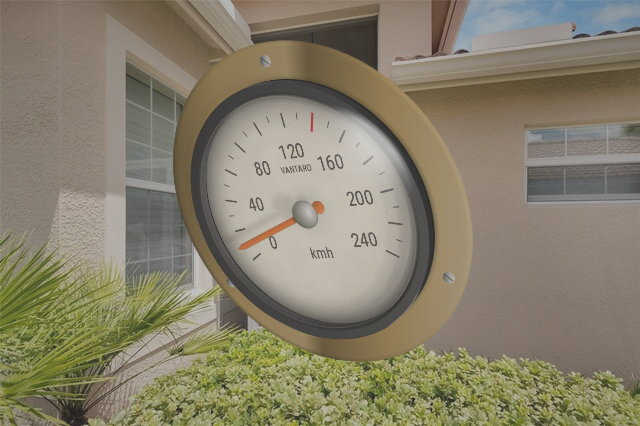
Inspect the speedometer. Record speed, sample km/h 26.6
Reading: km/h 10
